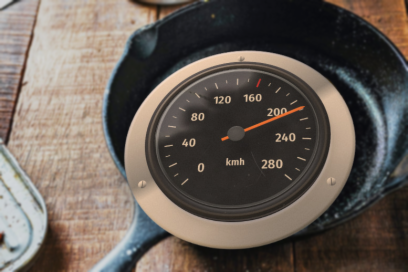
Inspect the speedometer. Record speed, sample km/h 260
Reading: km/h 210
